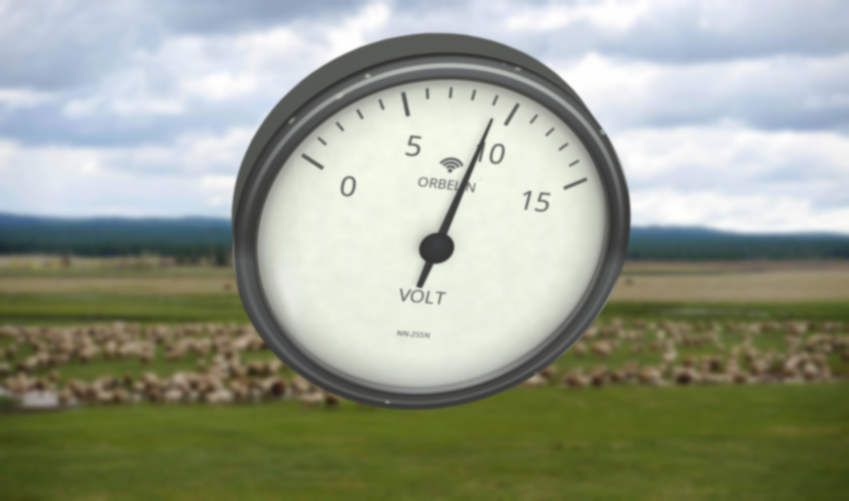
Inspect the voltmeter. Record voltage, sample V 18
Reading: V 9
